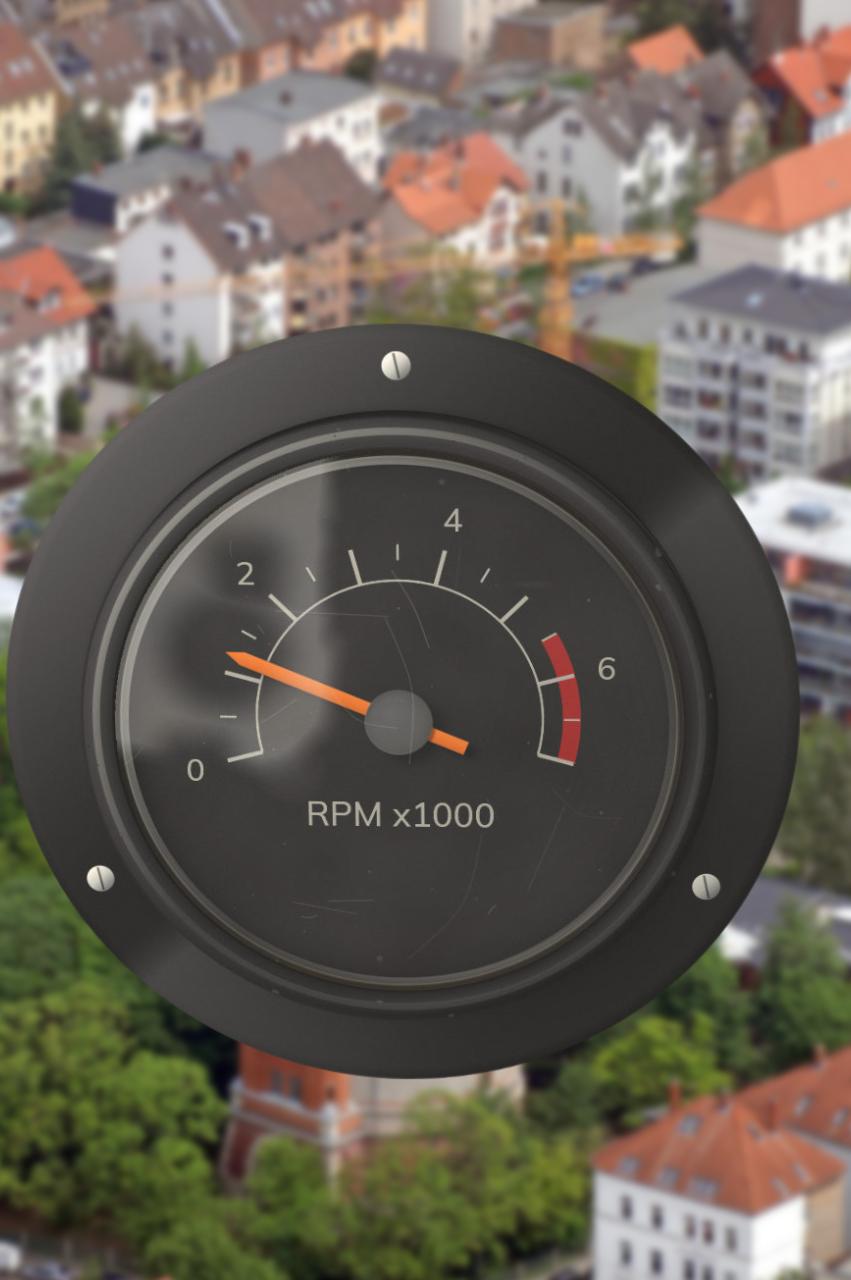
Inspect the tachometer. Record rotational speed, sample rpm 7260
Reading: rpm 1250
